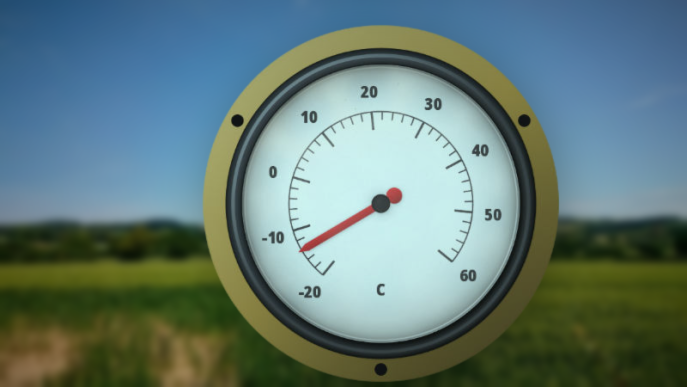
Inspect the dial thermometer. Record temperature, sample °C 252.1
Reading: °C -14
